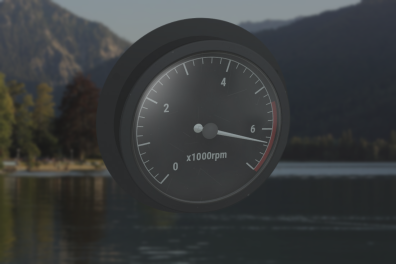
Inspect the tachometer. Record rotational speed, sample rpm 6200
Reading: rpm 6300
